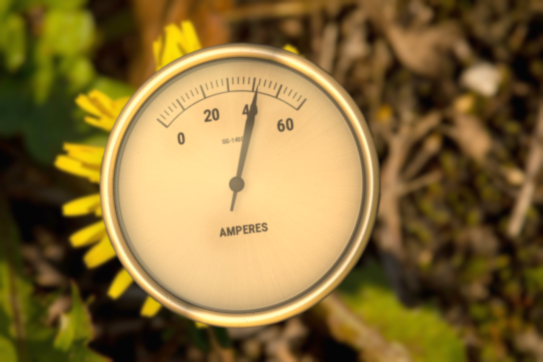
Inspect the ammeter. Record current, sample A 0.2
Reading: A 42
